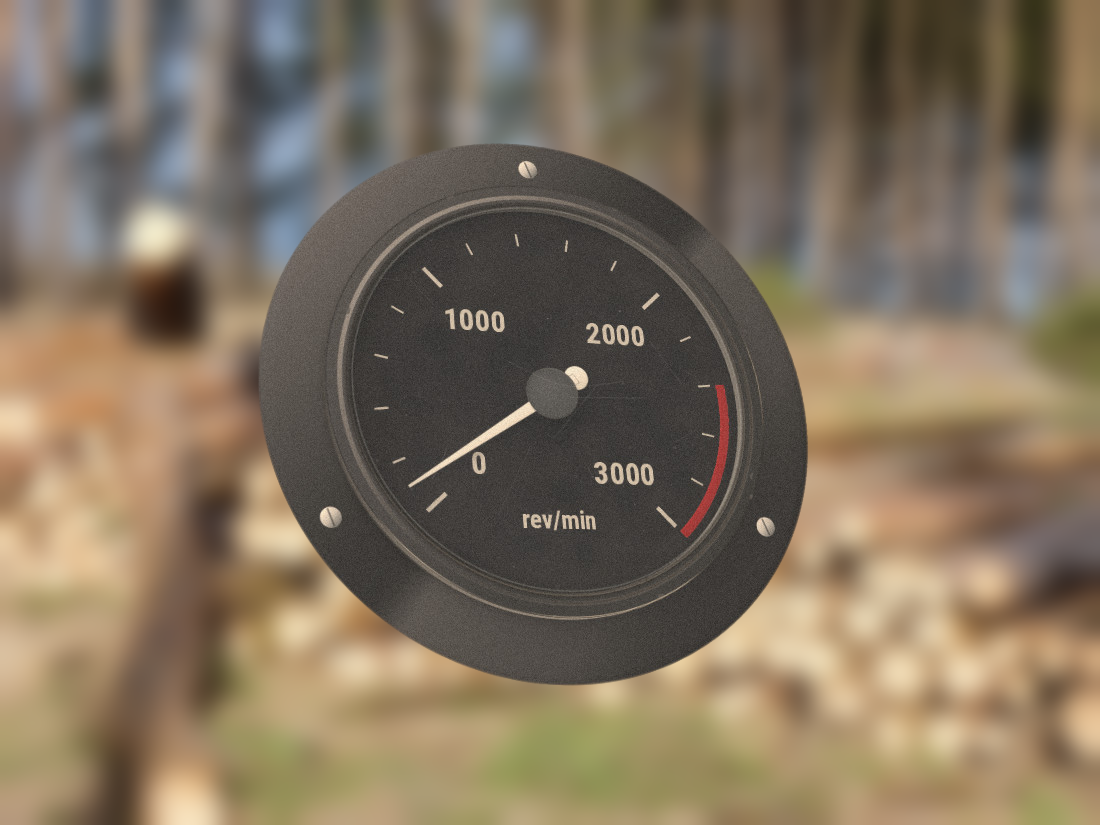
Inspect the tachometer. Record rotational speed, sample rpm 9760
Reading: rpm 100
